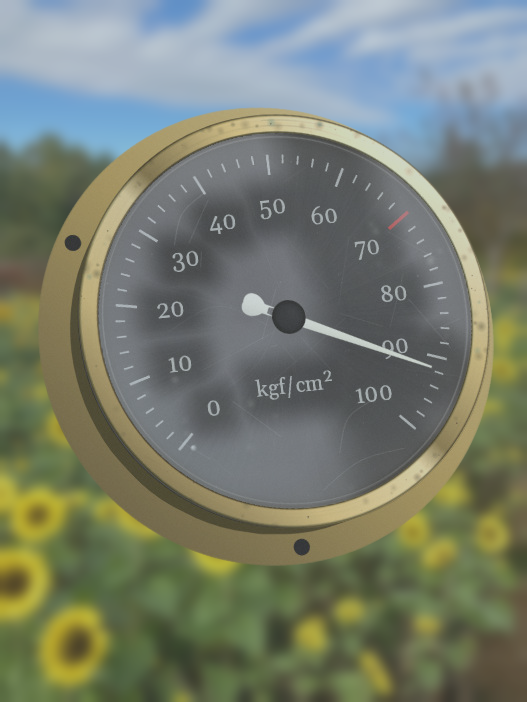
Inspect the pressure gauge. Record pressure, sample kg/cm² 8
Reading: kg/cm² 92
